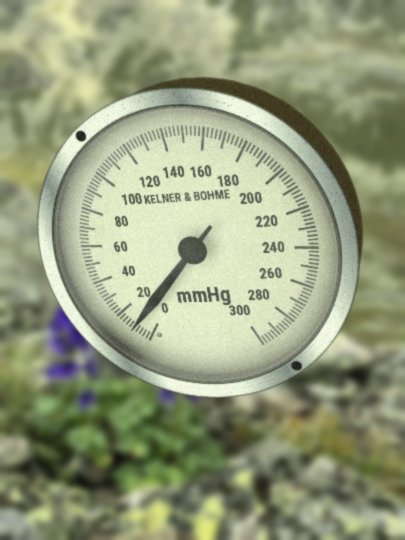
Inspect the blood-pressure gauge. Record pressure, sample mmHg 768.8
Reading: mmHg 10
